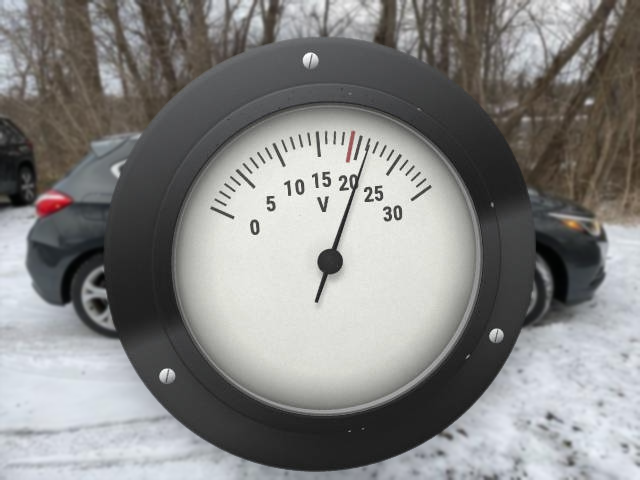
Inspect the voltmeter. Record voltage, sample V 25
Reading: V 21
